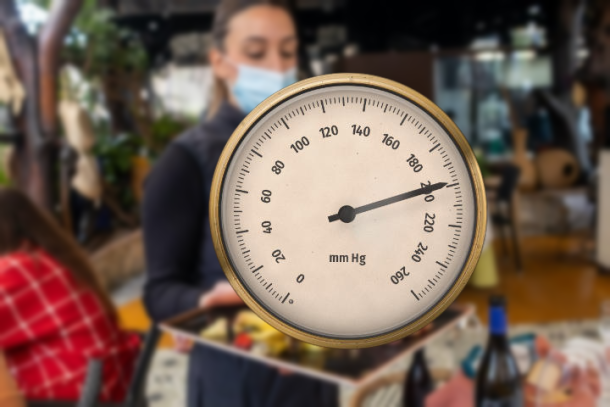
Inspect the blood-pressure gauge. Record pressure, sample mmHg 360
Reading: mmHg 198
